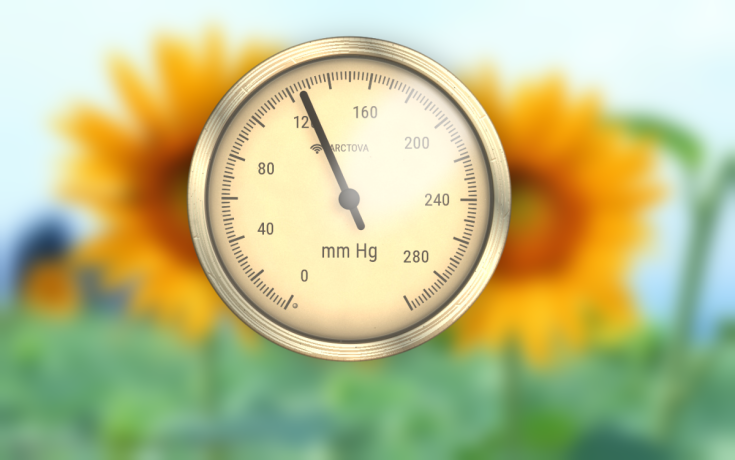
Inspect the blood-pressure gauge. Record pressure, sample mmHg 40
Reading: mmHg 126
